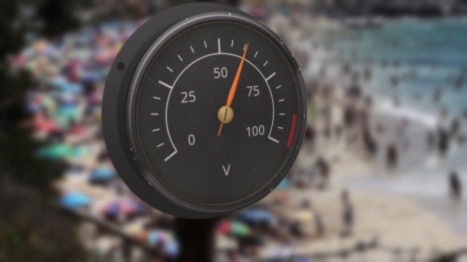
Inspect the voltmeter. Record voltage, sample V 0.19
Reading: V 60
